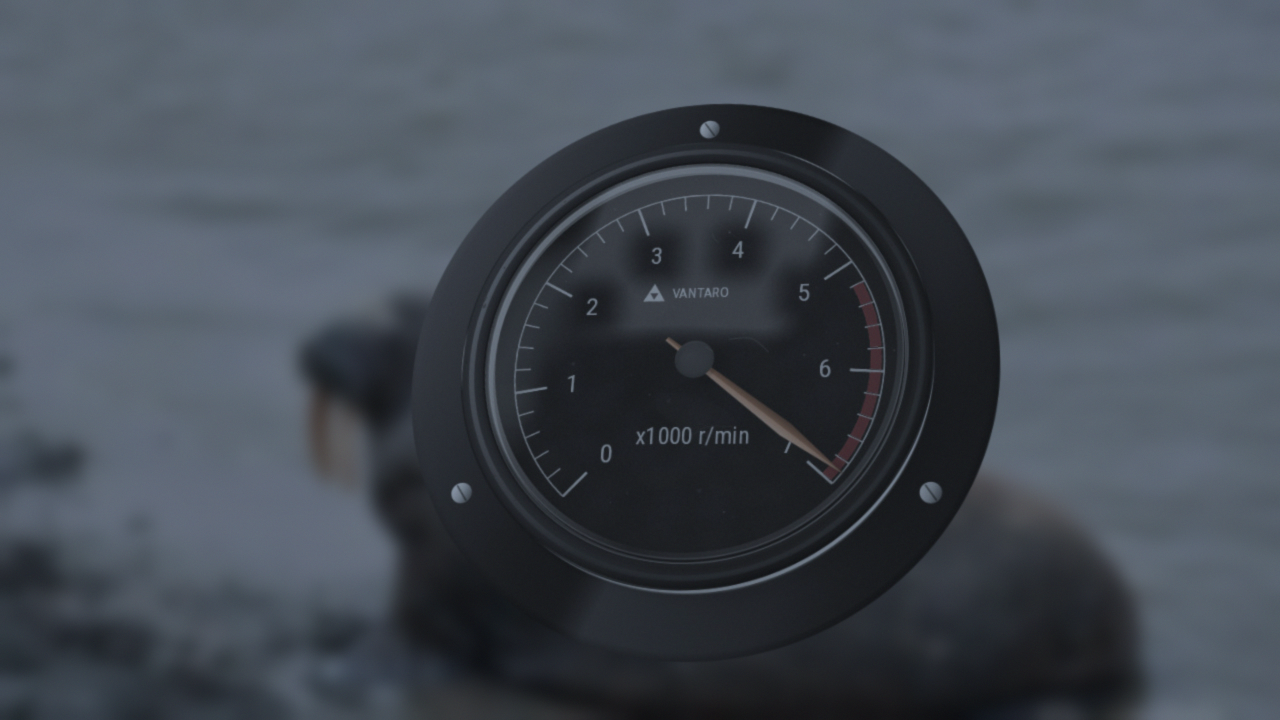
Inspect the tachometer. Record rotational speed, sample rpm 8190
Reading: rpm 6900
